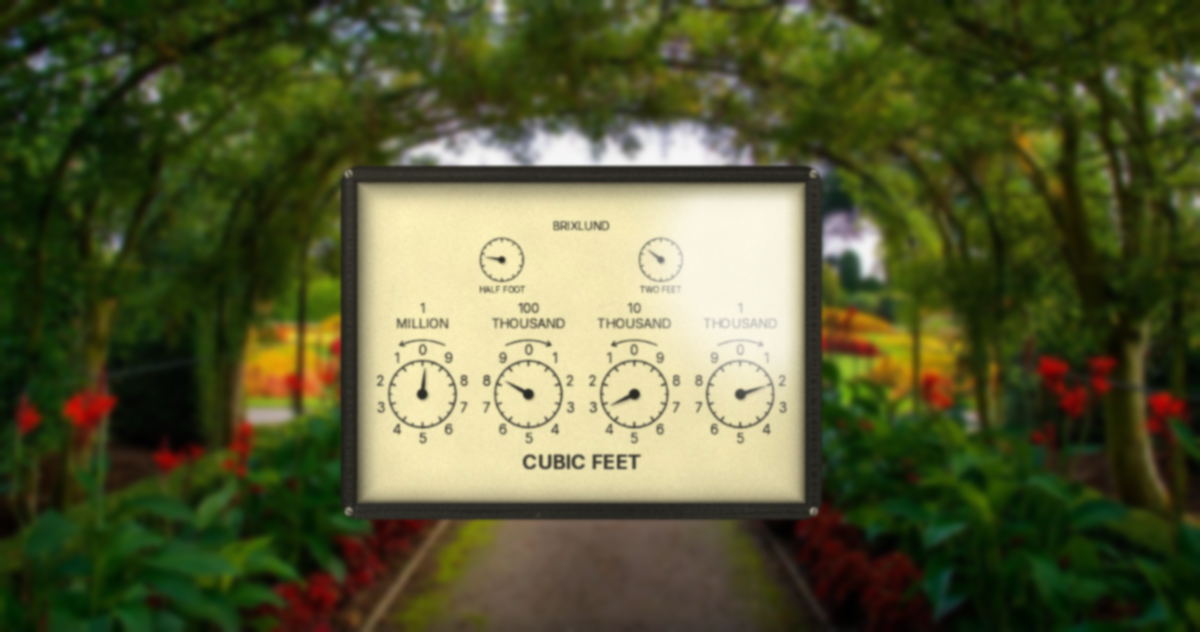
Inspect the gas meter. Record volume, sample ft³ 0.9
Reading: ft³ 983200
